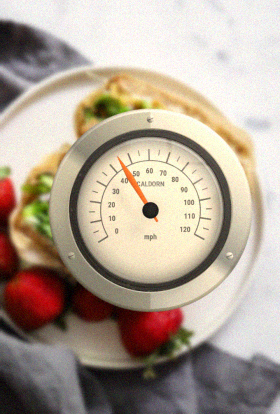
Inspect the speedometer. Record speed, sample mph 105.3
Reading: mph 45
